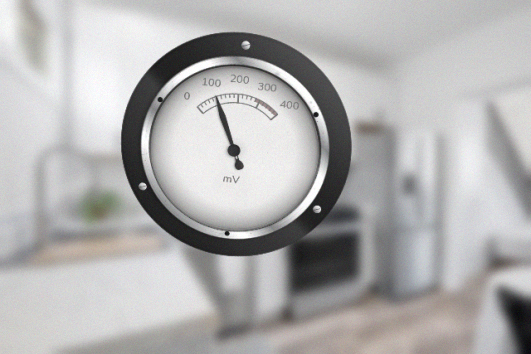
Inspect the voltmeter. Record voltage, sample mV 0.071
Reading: mV 100
